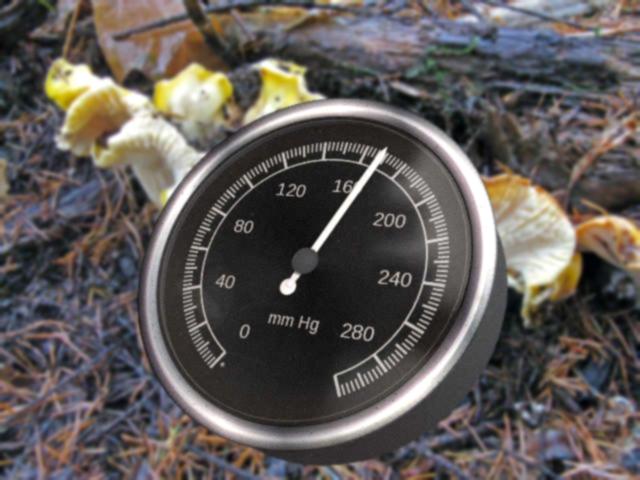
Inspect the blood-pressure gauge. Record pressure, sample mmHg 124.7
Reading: mmHg 170
